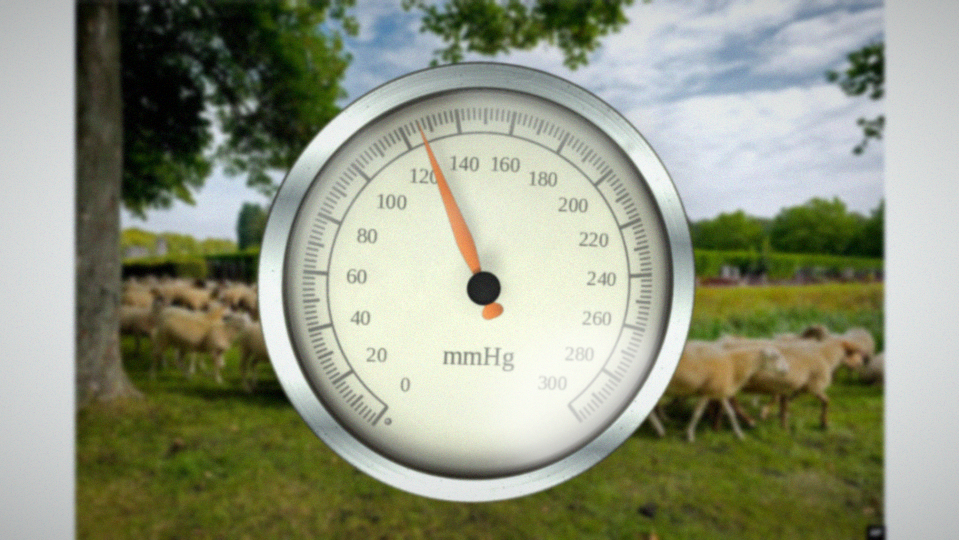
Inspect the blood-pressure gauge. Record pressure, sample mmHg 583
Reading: mmHg 126
